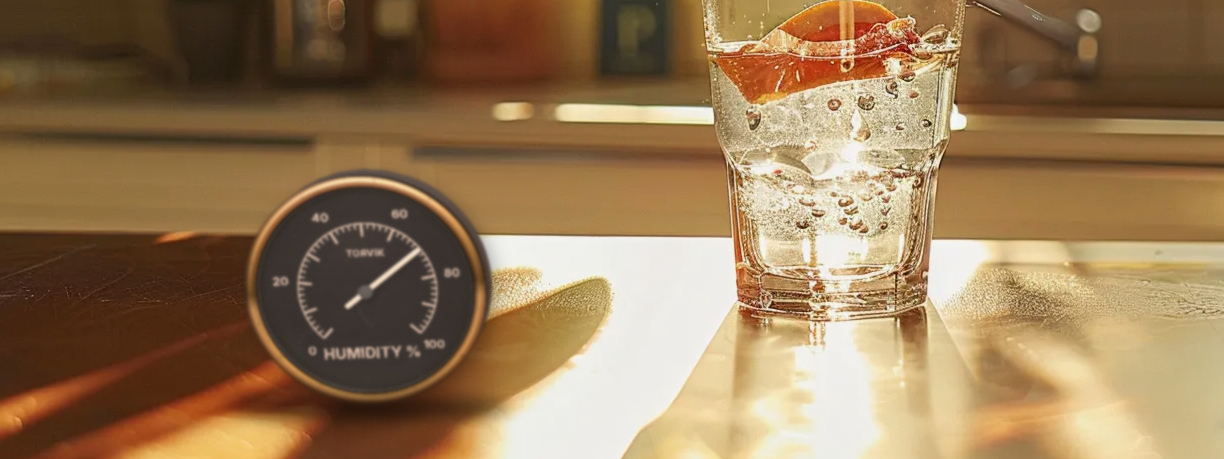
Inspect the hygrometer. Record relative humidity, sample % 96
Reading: % 70
